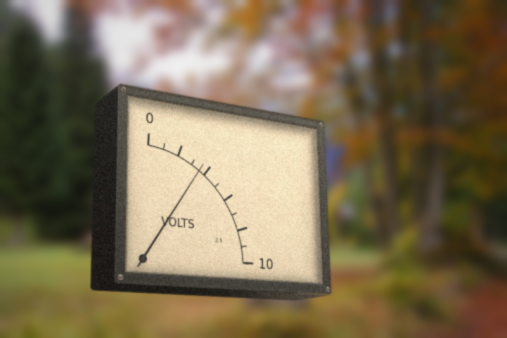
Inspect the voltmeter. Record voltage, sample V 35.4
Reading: V 3.5
